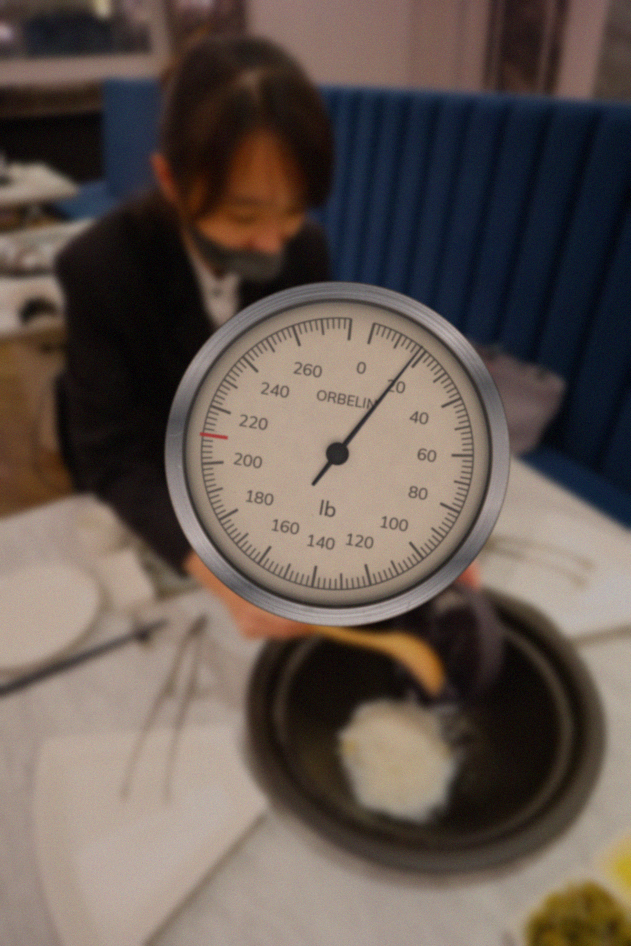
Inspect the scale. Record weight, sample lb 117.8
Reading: lb 18
